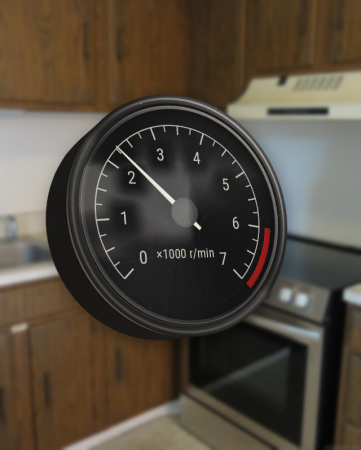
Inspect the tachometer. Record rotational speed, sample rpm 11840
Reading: rpm 2250
